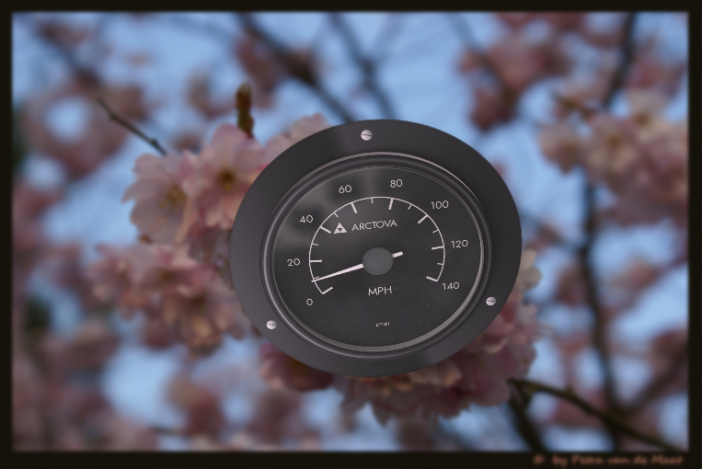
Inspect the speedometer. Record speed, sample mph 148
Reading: mph 10
